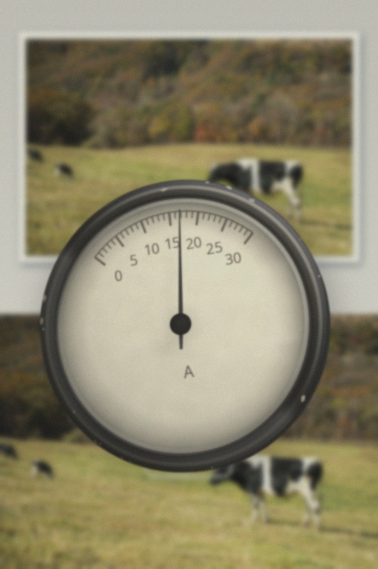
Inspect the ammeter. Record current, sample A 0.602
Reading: A 17
